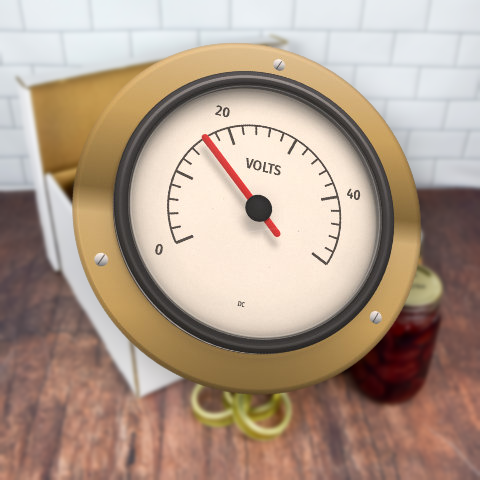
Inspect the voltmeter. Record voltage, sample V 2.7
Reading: V 16
